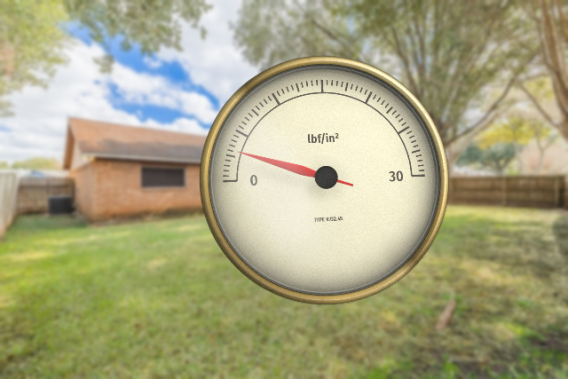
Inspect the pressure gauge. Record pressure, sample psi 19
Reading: psi 3
